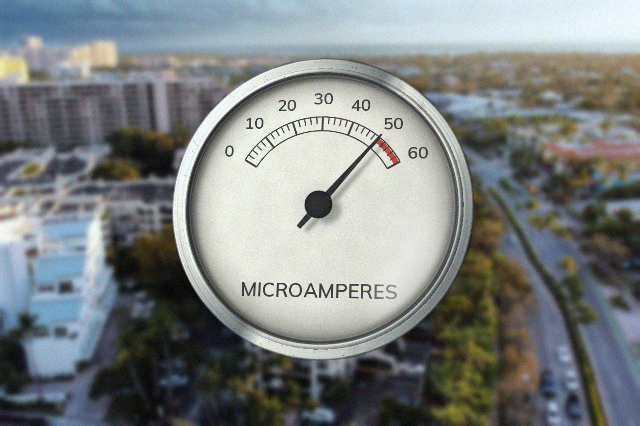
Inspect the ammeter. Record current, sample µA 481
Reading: µA 50
